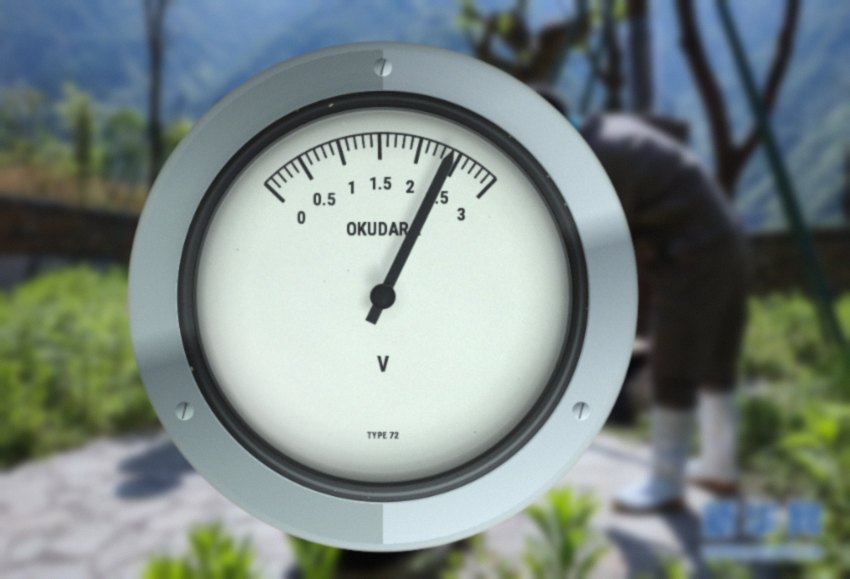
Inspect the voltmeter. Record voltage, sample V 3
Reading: V 2.4
